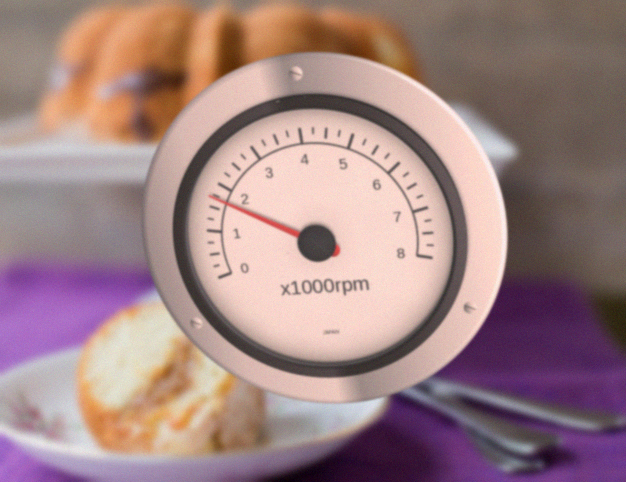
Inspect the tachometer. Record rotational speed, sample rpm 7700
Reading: rpm 1750
